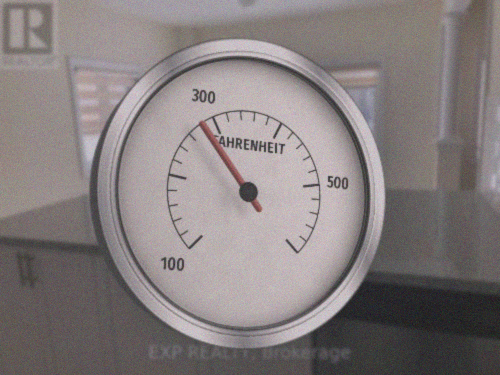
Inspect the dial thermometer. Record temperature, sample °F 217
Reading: °F 280
